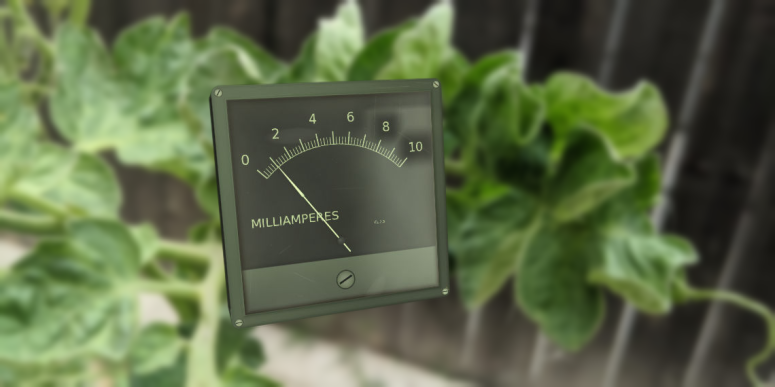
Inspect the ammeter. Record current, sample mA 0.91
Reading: mA 1
